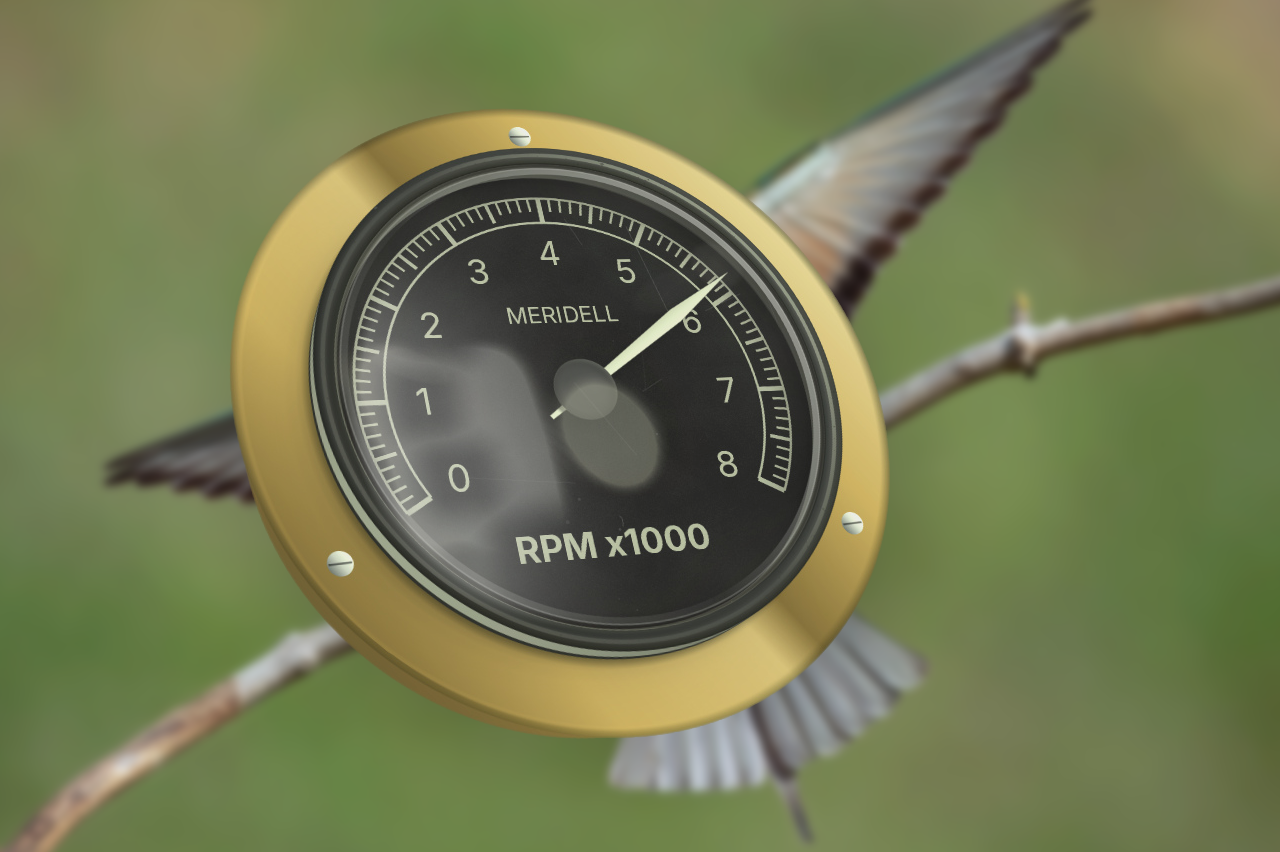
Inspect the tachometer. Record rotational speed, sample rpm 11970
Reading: rpm 5850
